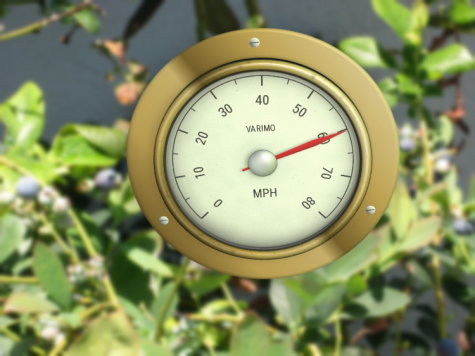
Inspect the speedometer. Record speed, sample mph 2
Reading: mph 60
